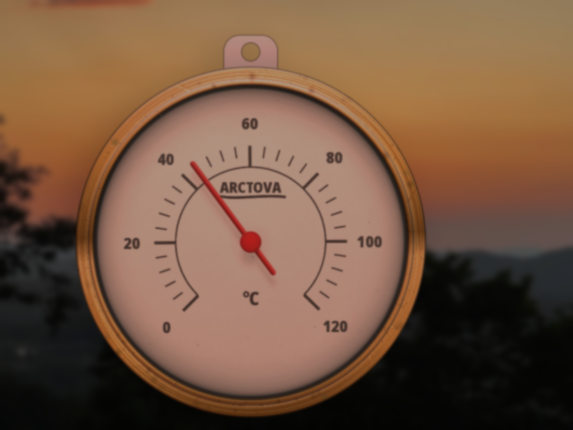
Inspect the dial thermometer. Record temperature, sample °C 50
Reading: °C 44
